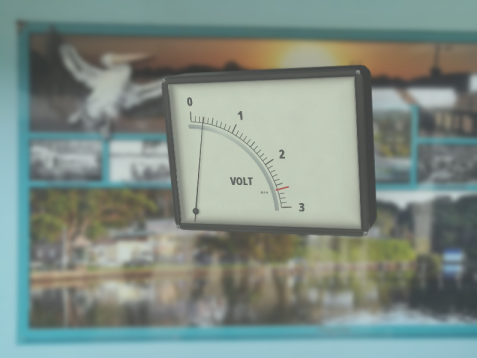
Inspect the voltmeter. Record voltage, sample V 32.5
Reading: V 0.3
